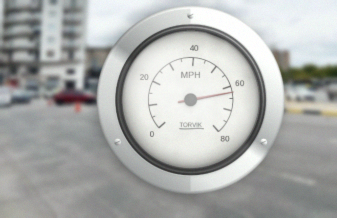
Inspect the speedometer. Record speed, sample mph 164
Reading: mph 62.5
